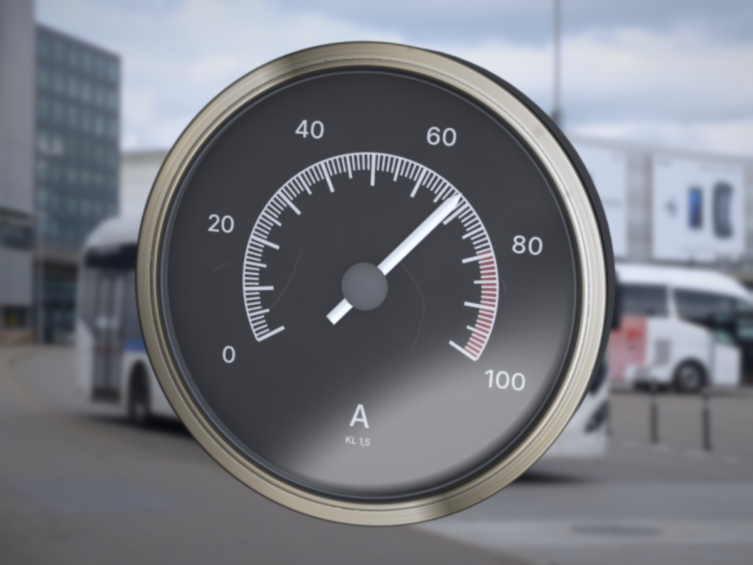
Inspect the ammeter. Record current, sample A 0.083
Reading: A 68
